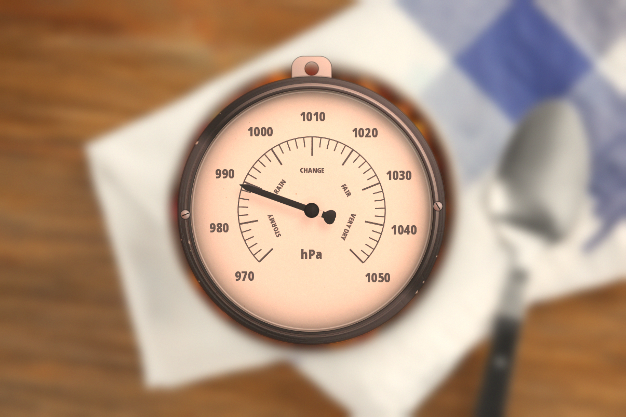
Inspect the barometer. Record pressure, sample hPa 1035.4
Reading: hPa 989
